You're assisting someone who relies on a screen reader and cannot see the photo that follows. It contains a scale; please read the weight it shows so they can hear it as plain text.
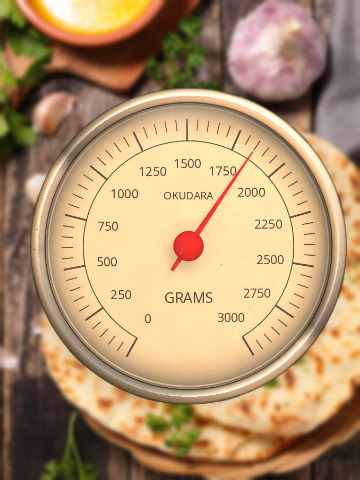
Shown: 1850 g
